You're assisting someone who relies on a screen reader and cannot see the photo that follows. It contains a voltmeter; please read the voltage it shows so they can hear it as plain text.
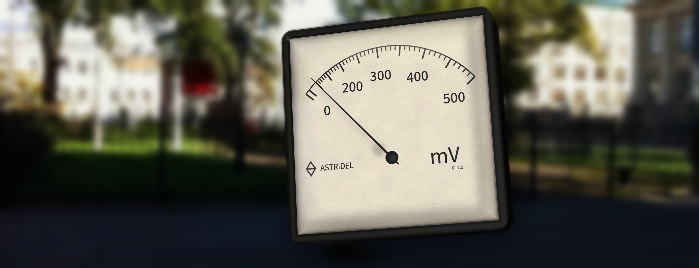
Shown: 100 mV
